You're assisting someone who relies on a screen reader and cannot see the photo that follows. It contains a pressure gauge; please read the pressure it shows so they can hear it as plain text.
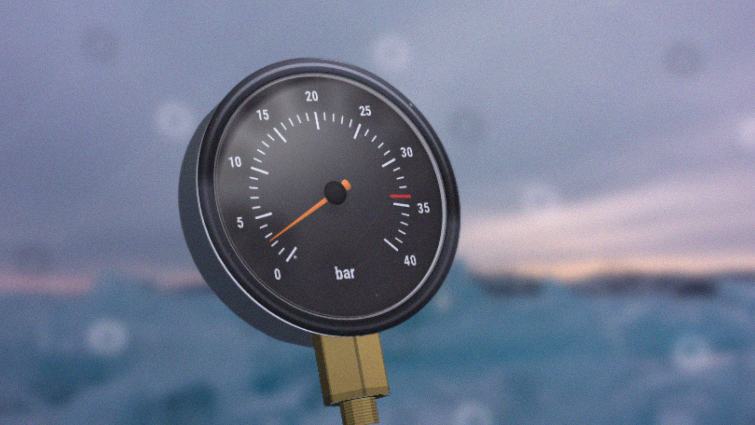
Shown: 2.5 bar
